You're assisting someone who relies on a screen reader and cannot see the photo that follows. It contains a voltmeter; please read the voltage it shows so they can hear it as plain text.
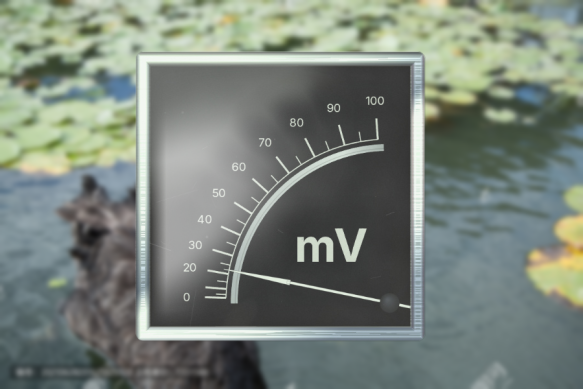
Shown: 22.5 mV
